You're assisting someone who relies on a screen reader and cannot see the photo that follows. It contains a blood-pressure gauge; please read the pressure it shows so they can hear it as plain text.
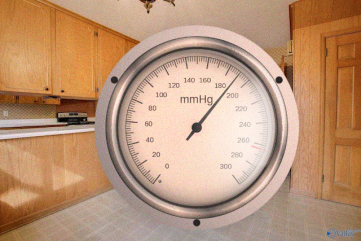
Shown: 190 mmHg
